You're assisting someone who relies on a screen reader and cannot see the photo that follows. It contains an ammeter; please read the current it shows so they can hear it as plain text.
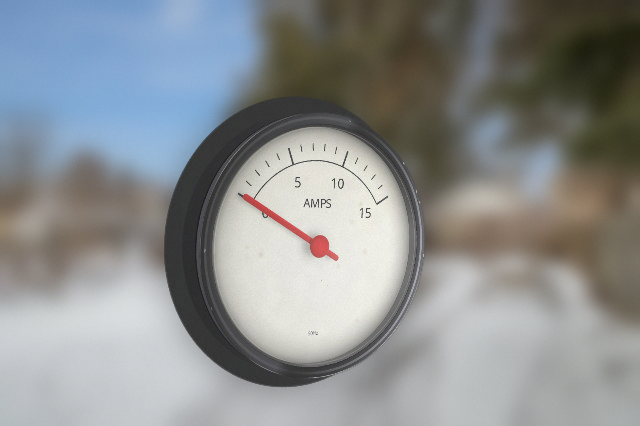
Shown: 0 A
